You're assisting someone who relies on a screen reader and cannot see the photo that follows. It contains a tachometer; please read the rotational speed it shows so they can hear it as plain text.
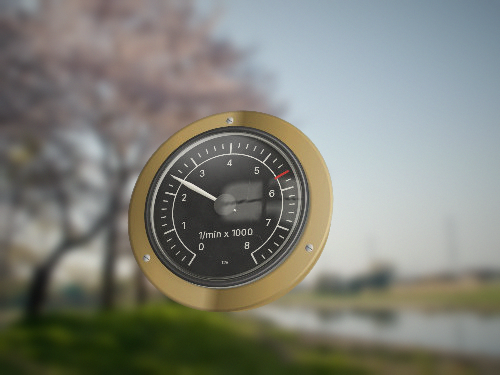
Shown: 2400 rpm
